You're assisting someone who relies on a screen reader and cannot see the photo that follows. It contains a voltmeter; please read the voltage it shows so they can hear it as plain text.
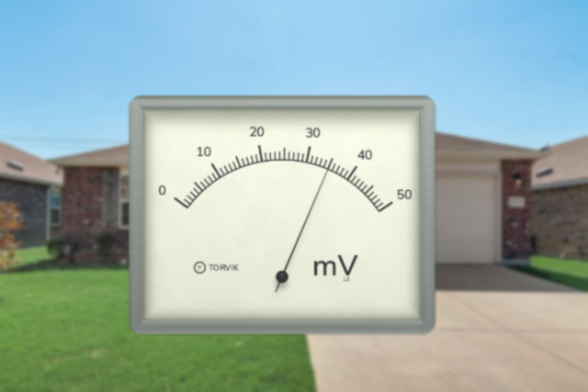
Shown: 35 mV
